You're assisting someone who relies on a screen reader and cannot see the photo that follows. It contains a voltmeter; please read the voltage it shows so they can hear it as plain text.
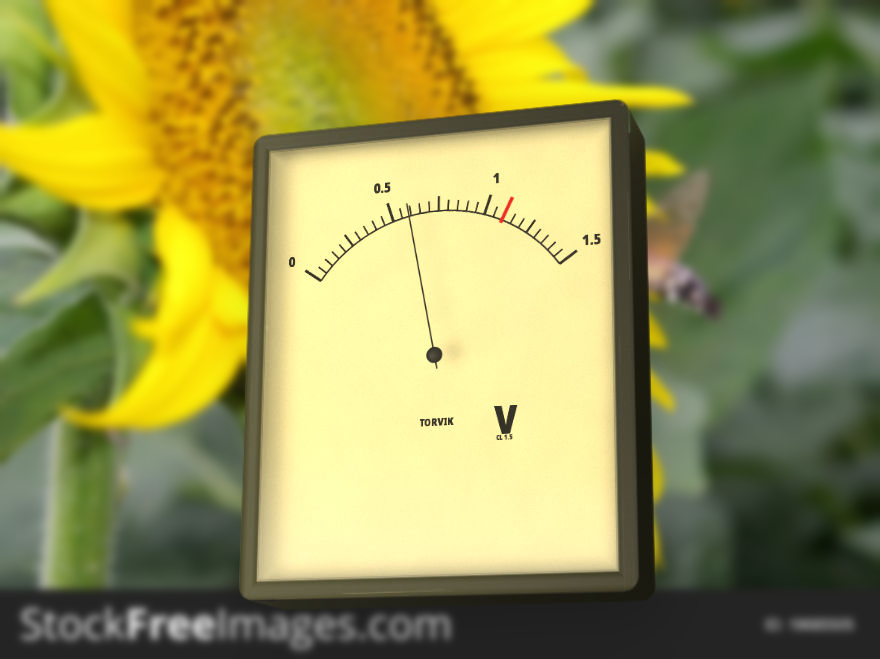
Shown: 0.6 V
